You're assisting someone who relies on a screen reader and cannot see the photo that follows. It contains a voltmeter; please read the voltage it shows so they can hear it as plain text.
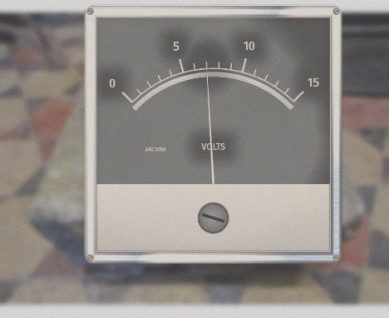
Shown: 7 V
